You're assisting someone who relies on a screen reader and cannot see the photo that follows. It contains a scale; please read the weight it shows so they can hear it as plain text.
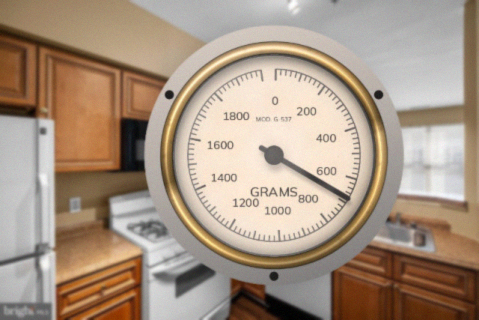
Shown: 680 g
